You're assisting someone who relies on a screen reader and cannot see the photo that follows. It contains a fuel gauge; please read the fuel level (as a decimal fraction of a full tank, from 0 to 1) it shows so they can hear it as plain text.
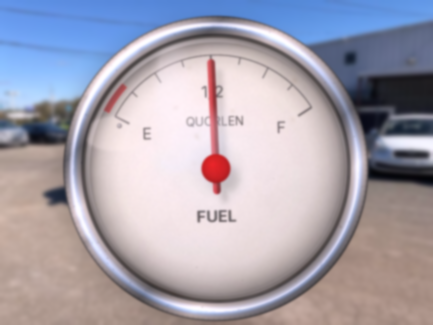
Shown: 0.5
